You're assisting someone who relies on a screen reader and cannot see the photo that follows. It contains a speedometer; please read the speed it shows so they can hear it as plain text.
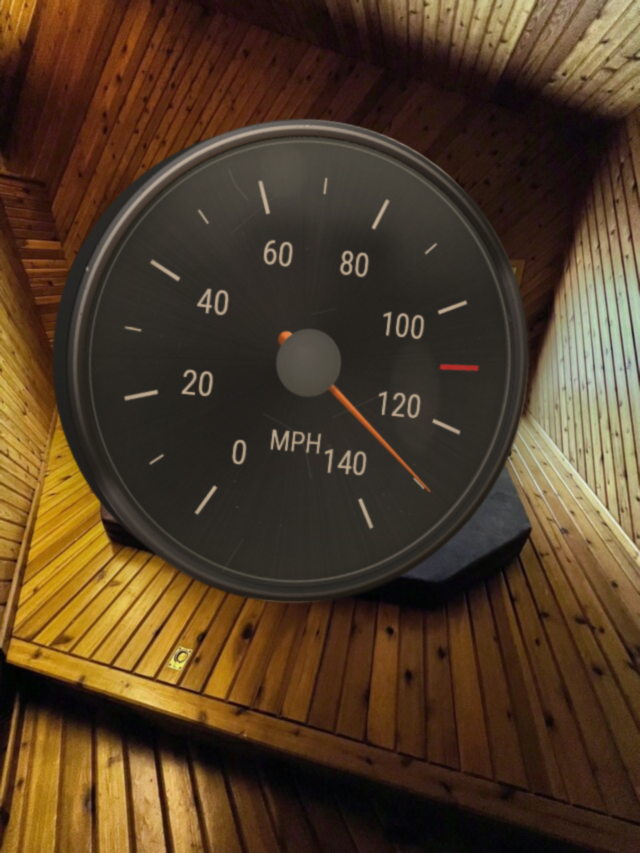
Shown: 130 mph
